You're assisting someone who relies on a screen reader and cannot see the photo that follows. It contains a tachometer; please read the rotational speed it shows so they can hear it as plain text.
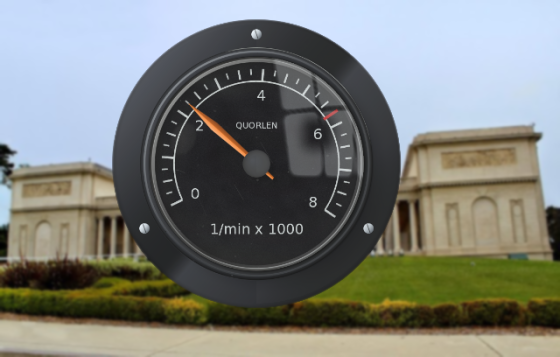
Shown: 2250 rpm
